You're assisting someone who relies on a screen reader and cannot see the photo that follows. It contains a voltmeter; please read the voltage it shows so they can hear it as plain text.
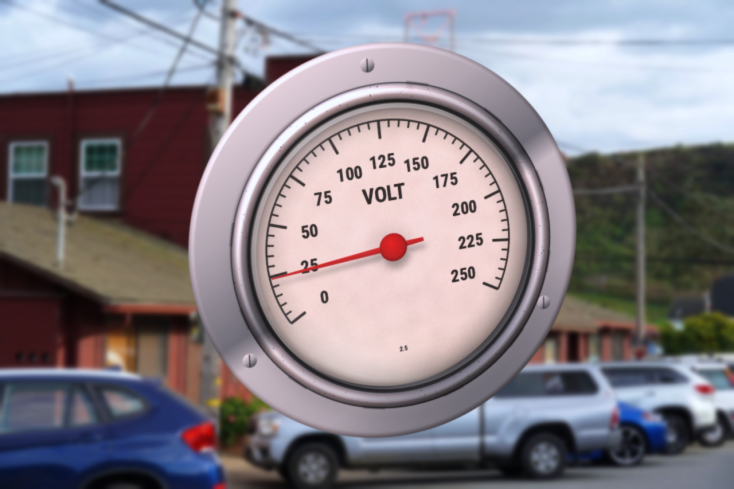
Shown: 25 V
